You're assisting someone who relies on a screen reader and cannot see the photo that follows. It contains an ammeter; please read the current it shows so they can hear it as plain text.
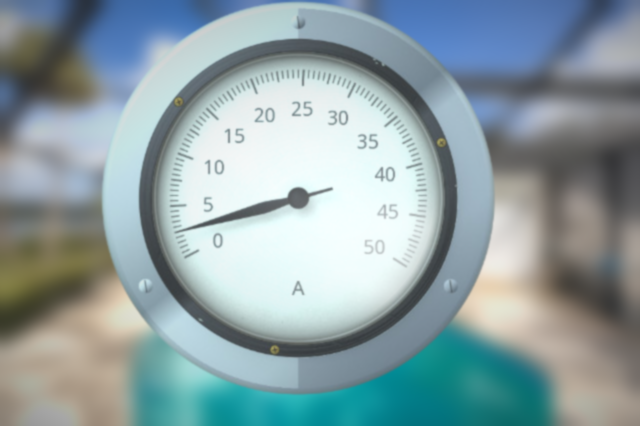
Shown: 2.5 A
